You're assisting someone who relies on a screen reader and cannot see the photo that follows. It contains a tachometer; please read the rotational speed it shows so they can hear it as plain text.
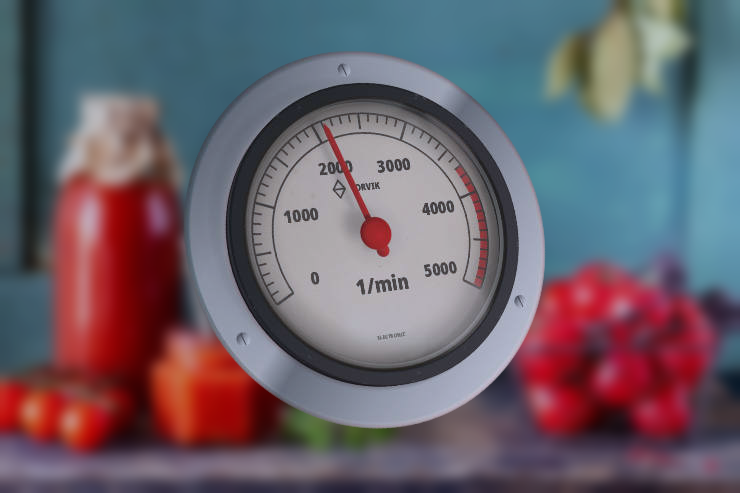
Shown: 2100 rpm
